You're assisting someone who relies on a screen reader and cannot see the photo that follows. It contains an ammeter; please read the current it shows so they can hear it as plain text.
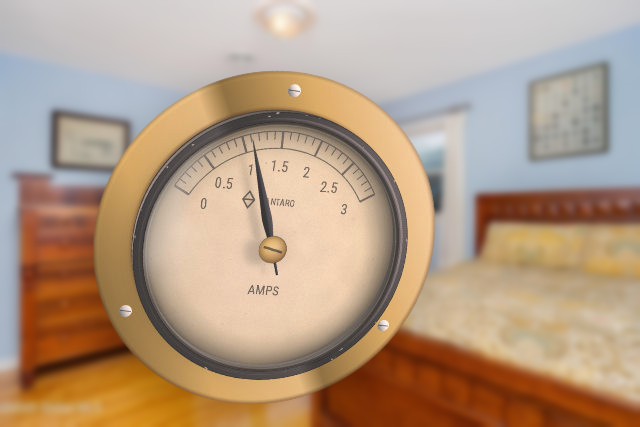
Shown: 1.1 A
